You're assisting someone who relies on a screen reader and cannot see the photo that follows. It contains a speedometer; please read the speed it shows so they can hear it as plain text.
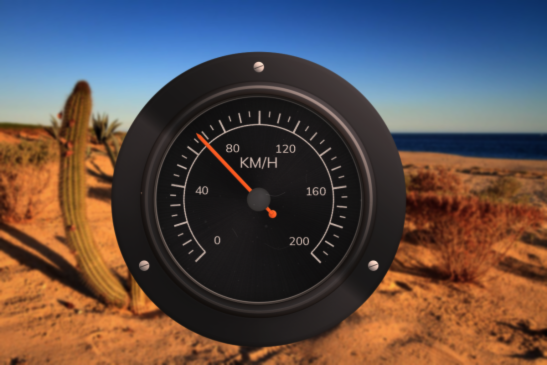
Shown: 67.5 km/h
